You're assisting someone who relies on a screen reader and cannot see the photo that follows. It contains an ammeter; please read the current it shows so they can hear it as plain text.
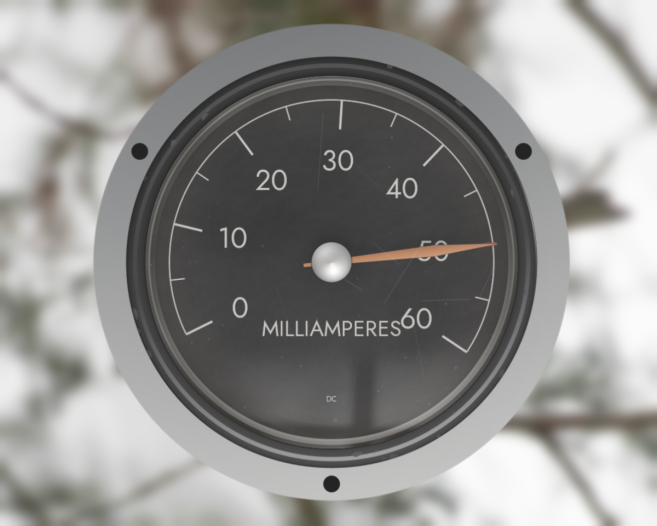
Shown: 50 mA
